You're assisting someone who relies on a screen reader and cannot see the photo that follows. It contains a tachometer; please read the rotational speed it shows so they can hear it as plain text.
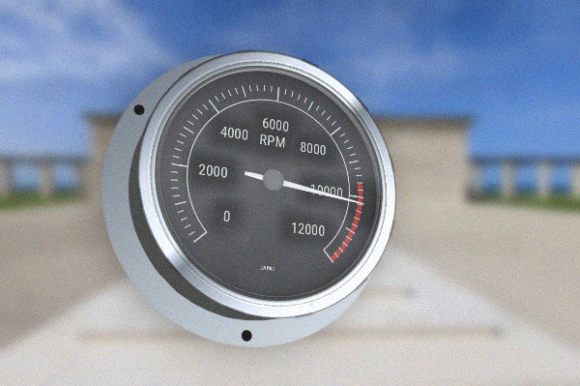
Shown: 10200 rpm
